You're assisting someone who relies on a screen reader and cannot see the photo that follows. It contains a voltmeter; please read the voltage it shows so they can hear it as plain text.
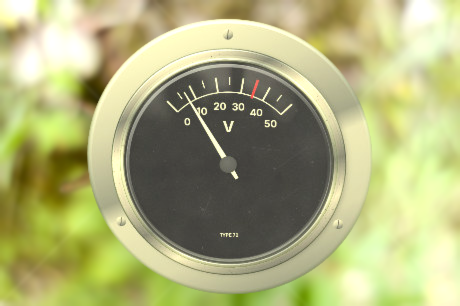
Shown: 7.5 V
